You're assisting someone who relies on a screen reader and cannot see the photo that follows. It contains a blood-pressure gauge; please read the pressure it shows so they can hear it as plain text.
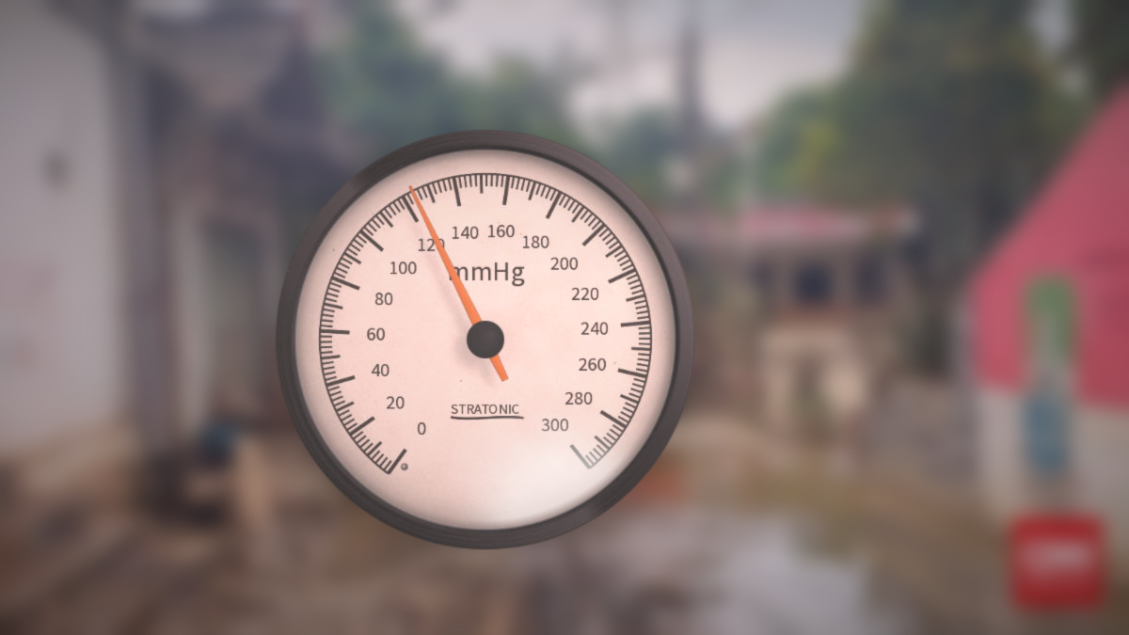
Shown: 124 mmHg
